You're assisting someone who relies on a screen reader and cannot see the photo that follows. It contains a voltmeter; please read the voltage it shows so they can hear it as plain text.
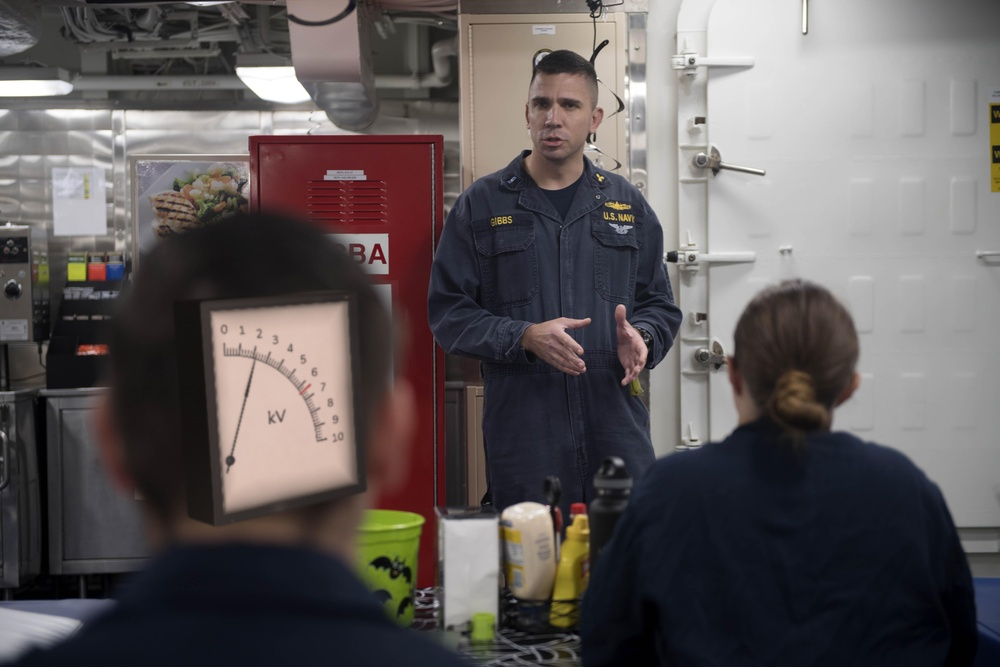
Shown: 2 kV
